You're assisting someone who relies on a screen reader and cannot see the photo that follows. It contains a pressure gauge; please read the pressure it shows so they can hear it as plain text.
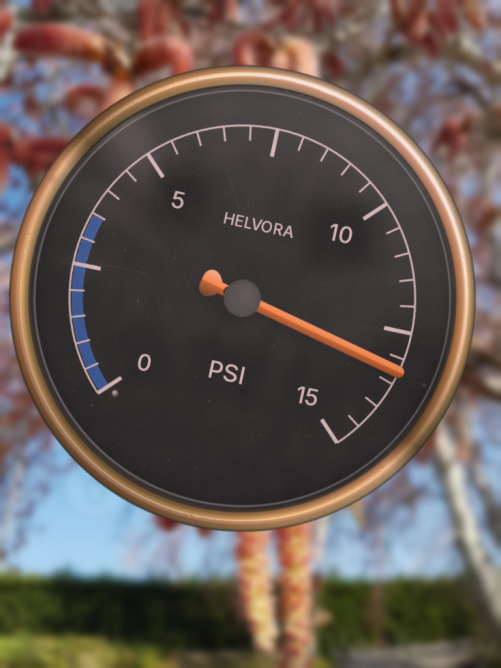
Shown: 13.25 psi
